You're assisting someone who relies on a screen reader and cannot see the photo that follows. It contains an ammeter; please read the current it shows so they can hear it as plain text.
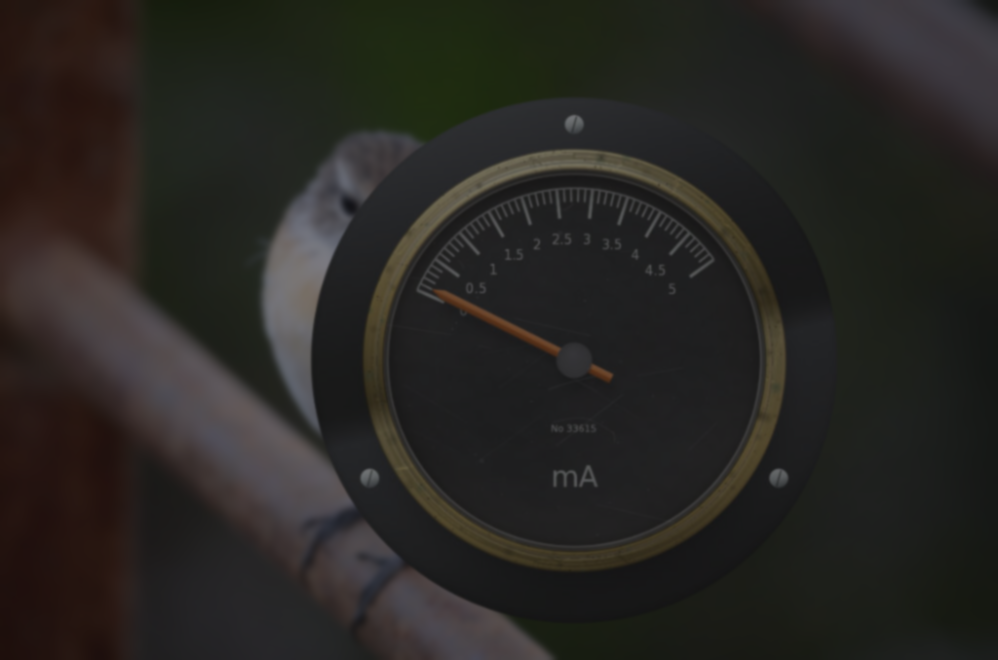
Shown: 0.1 mA
